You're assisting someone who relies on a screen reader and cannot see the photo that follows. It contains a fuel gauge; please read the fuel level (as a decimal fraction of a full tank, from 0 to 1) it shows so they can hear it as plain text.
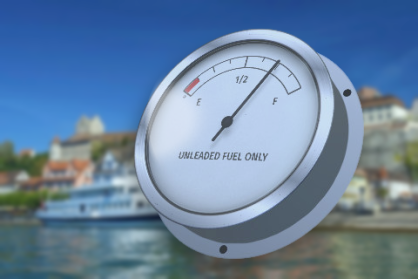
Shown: 0.75
